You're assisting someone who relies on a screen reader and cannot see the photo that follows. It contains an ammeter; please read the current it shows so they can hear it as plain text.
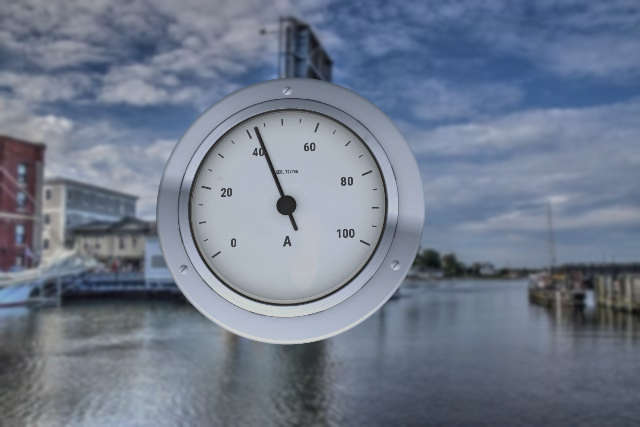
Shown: 42.5 A
